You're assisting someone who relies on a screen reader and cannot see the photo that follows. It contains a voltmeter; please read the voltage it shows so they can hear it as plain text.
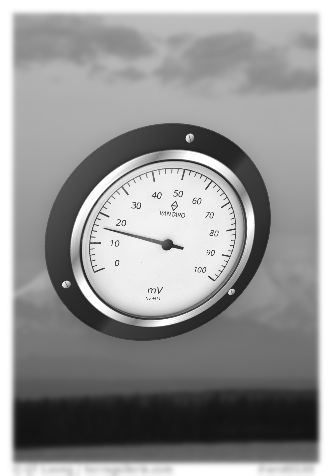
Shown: 16 mV
